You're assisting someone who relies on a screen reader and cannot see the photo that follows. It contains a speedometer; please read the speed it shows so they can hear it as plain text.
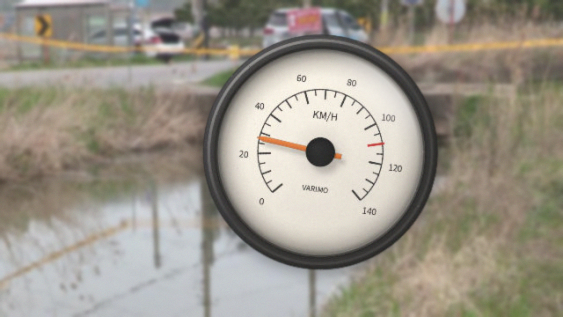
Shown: 27.5 km/h
